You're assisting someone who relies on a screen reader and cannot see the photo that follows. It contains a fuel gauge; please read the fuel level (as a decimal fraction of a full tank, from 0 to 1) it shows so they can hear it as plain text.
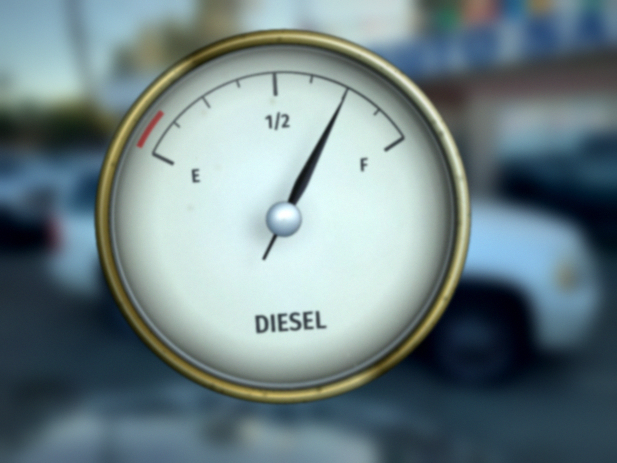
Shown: 0.75
